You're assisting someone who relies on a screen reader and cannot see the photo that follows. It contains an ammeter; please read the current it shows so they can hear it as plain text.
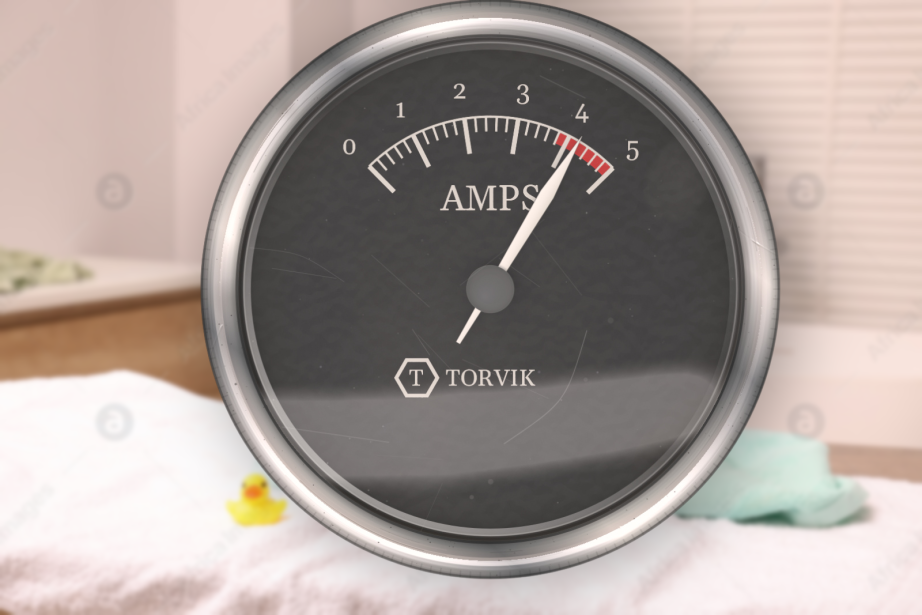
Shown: 4.2 A
